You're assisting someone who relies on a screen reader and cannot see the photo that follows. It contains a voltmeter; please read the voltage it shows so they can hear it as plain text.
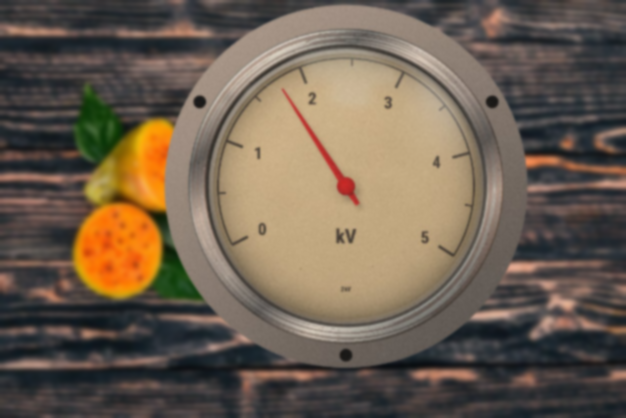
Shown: 1.75 kV
